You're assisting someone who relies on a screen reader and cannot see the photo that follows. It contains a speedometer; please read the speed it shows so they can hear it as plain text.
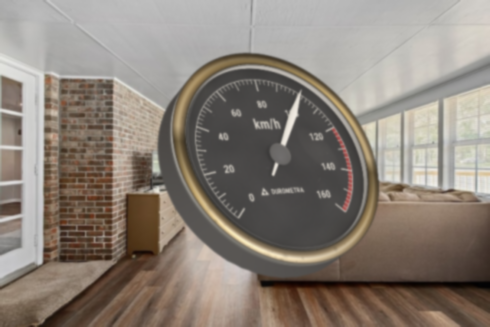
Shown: 100 km/h
